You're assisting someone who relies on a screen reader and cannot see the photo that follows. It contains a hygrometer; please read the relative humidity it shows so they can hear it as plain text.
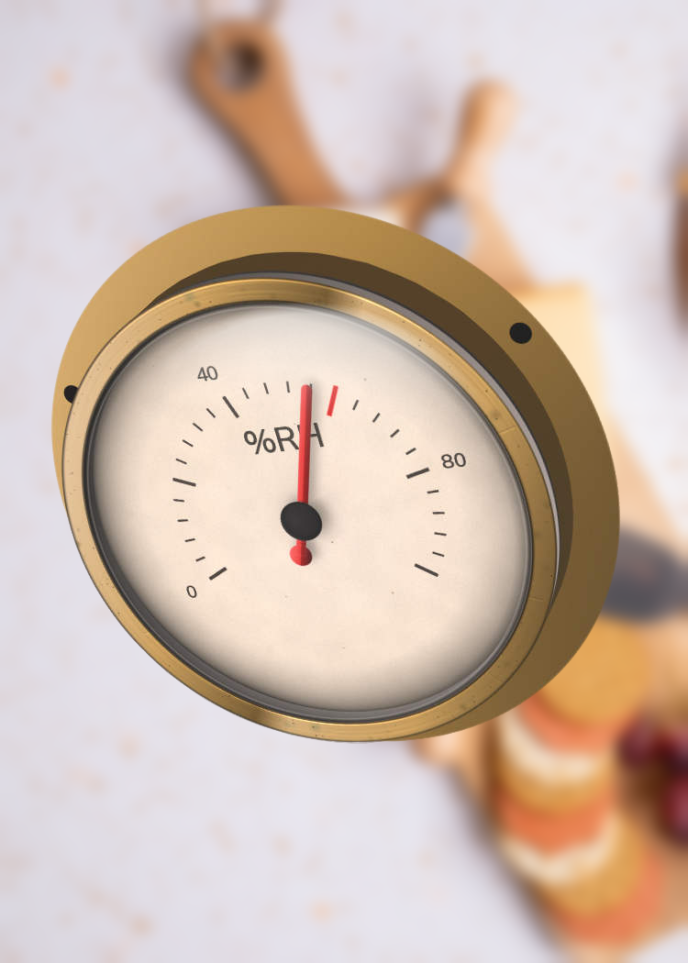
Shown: 56 %
